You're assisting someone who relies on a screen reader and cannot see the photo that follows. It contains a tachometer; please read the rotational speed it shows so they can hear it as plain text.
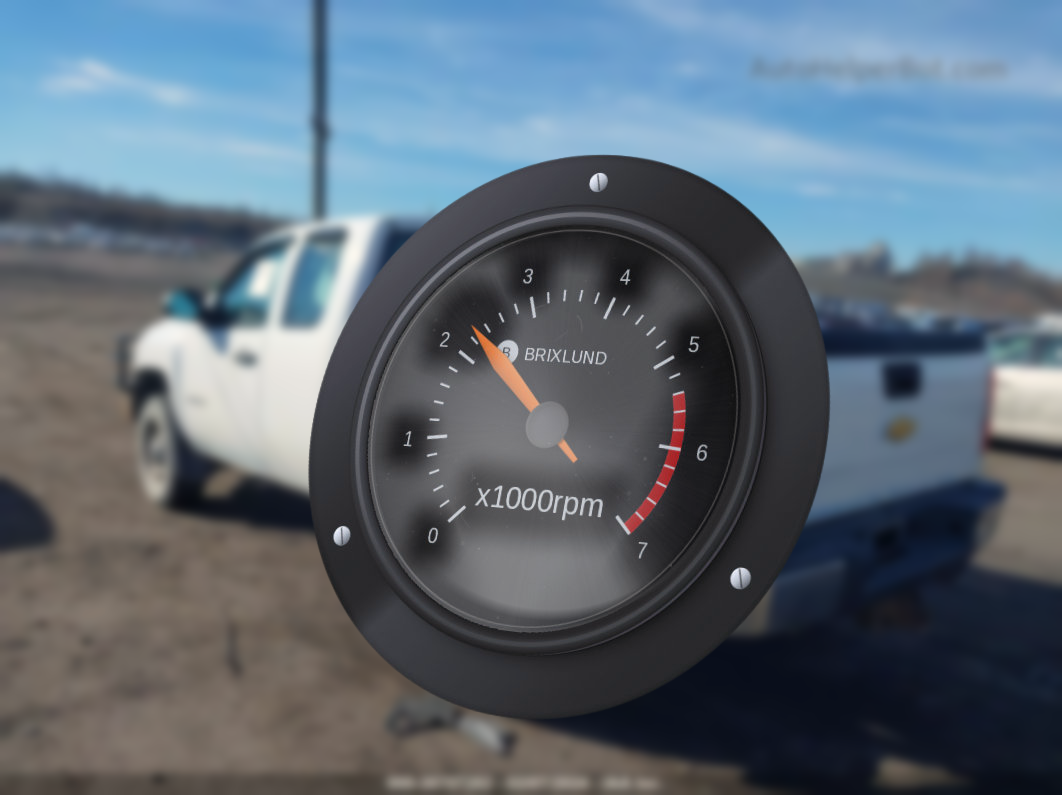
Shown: 2300 rpm
